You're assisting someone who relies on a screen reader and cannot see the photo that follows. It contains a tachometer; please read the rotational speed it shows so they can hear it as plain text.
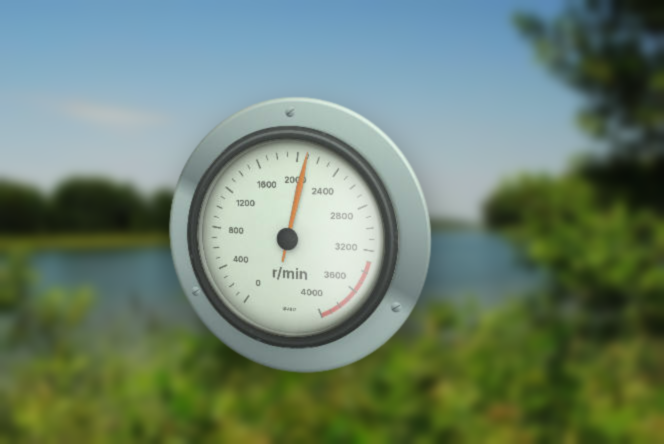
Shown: 2100 rpm
